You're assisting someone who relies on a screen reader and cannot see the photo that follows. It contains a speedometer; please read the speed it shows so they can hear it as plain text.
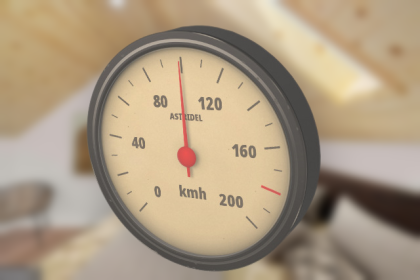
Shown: 100 km/h
